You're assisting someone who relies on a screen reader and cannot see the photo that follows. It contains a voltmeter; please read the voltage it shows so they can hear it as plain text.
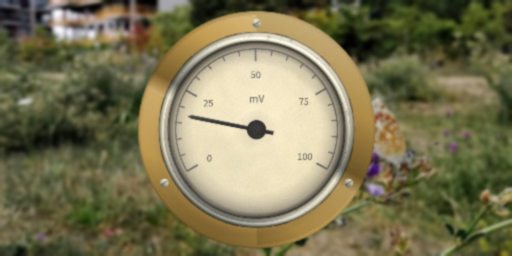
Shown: 17.5 mV
